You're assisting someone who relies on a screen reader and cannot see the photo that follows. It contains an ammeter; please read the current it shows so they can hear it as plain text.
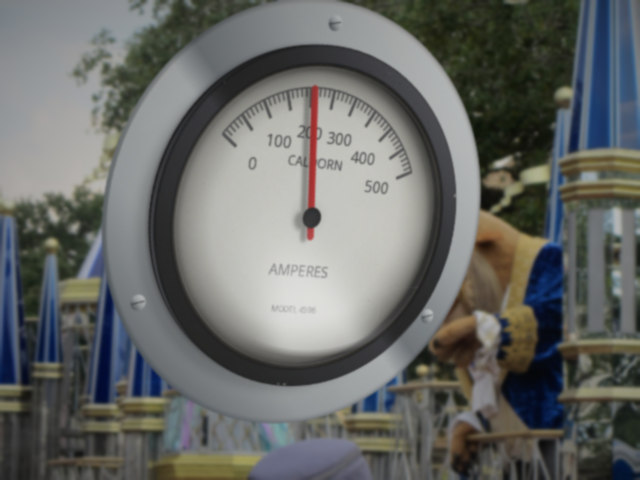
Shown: 200 A
